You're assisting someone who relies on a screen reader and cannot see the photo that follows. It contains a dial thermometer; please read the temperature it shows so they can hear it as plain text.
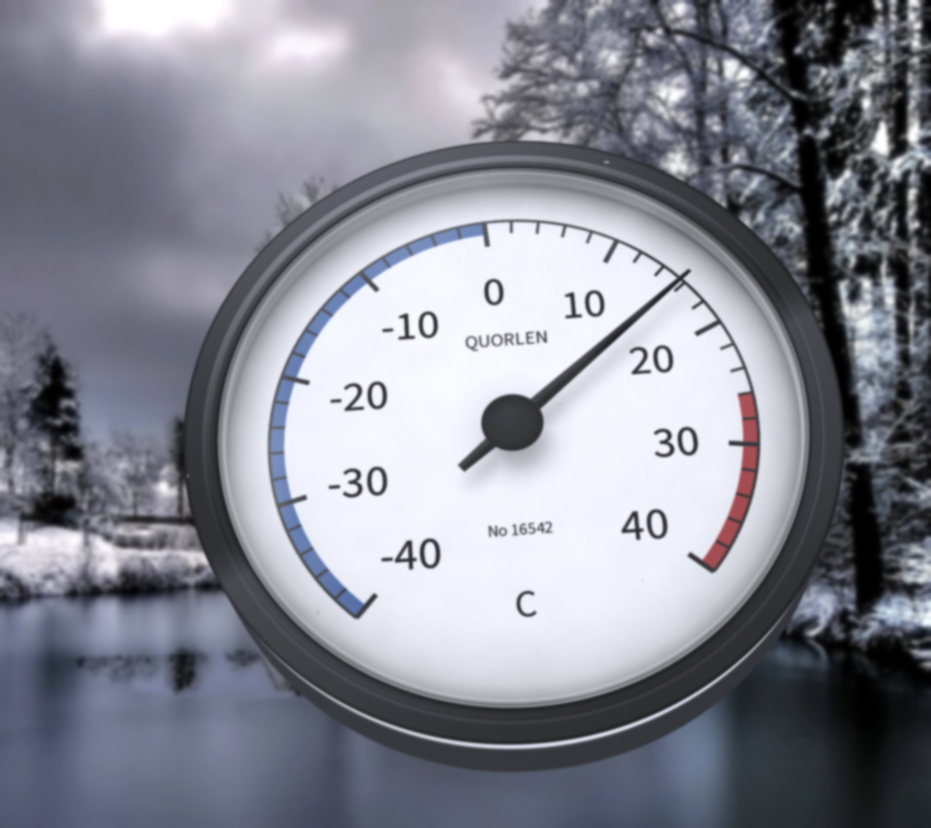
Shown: 16 °C
